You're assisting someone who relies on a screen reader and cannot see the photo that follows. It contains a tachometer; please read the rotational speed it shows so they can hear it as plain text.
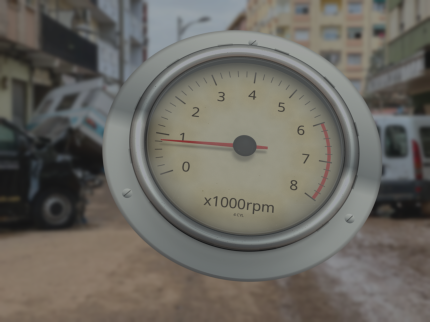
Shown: 800 rpm
